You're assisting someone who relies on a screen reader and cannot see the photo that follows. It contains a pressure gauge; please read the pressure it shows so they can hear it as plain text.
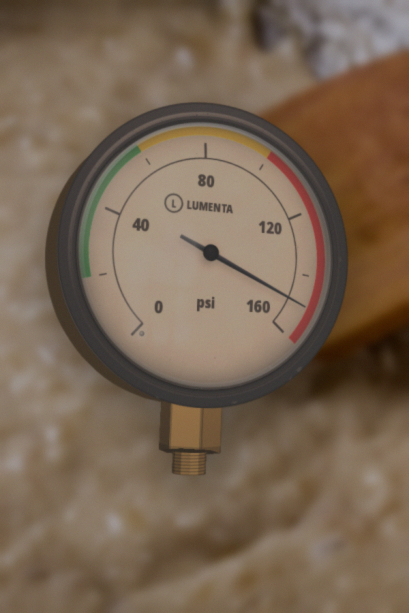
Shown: 150 psi
